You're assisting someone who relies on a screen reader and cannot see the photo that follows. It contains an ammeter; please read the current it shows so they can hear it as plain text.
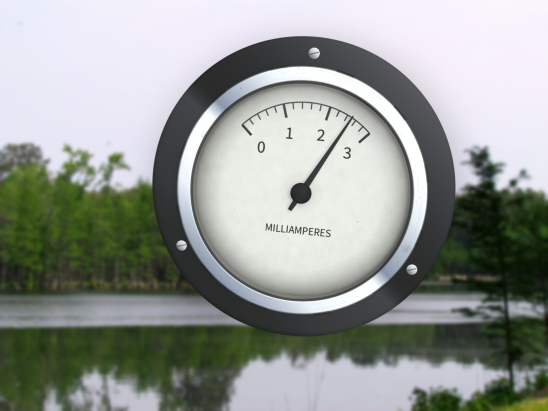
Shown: 2.5 mA
